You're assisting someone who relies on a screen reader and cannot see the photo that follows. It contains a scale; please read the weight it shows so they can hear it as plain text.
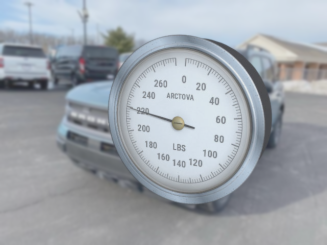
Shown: 220 lb
